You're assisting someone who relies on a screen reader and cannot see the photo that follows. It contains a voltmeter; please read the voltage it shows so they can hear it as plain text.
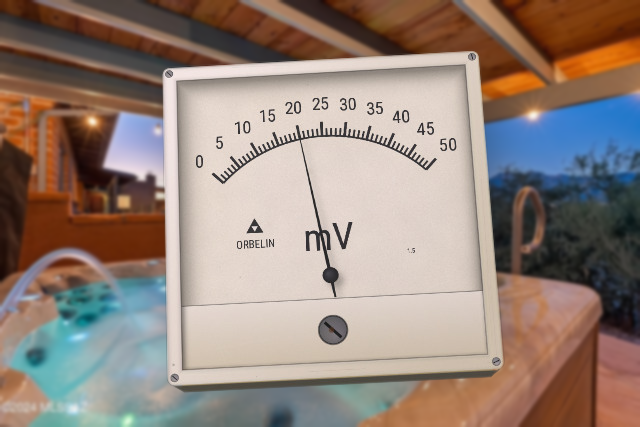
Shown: 20 mV
